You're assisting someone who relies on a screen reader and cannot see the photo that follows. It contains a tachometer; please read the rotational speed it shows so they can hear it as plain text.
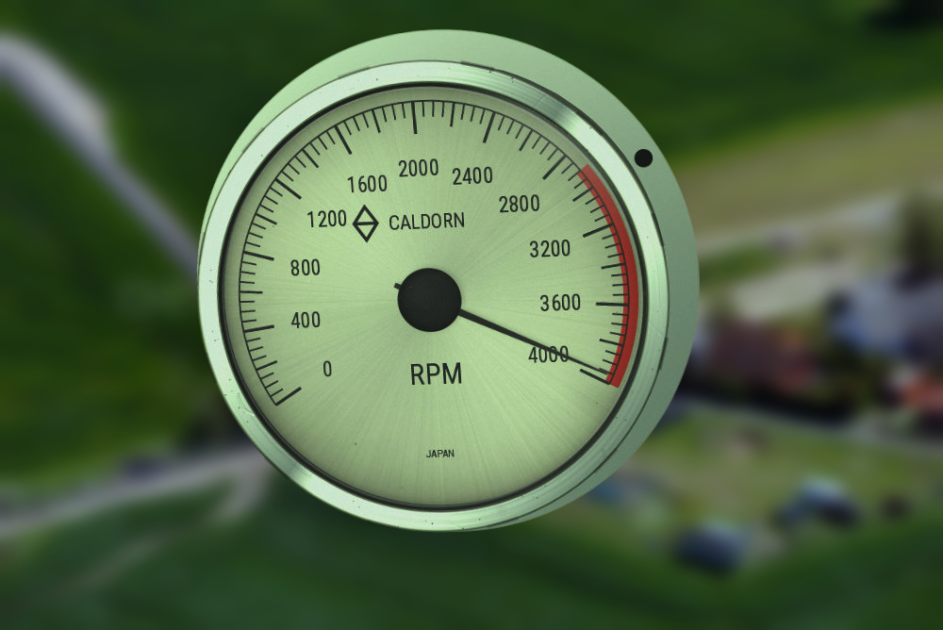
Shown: 3950 rpm
